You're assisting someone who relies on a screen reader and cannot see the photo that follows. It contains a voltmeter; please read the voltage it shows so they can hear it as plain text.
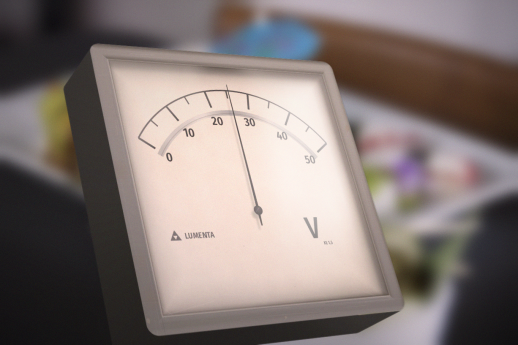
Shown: 25 V
